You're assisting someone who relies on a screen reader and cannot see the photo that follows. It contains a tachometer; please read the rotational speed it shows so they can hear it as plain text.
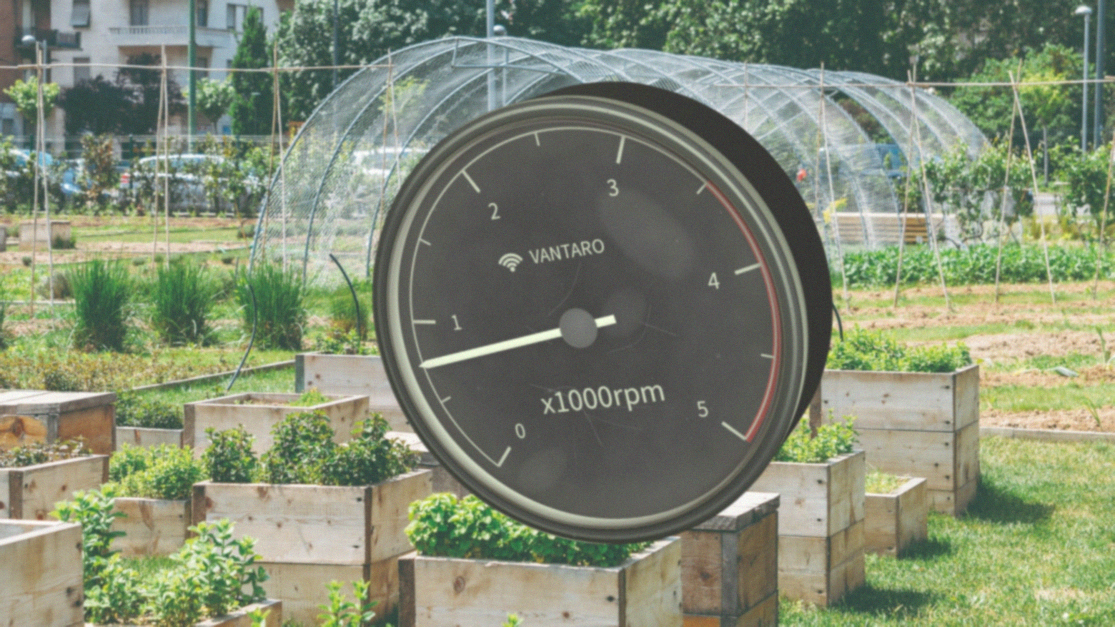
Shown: 750 rpm
